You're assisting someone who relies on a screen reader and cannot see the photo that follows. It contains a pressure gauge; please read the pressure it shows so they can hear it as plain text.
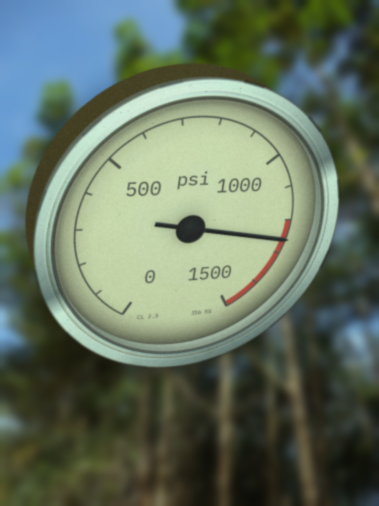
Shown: 1250 psi
